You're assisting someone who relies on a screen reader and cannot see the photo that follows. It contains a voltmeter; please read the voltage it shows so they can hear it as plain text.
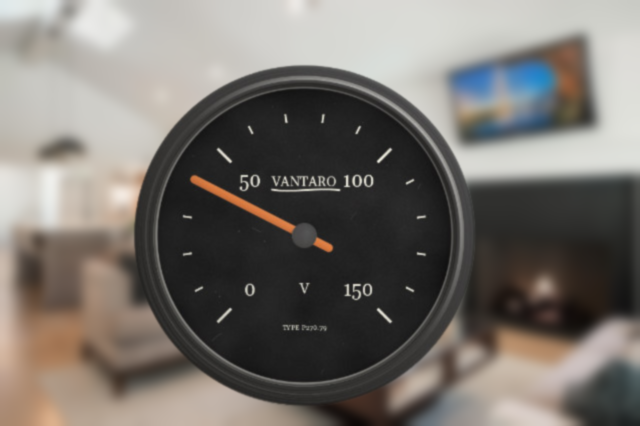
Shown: 40 V
